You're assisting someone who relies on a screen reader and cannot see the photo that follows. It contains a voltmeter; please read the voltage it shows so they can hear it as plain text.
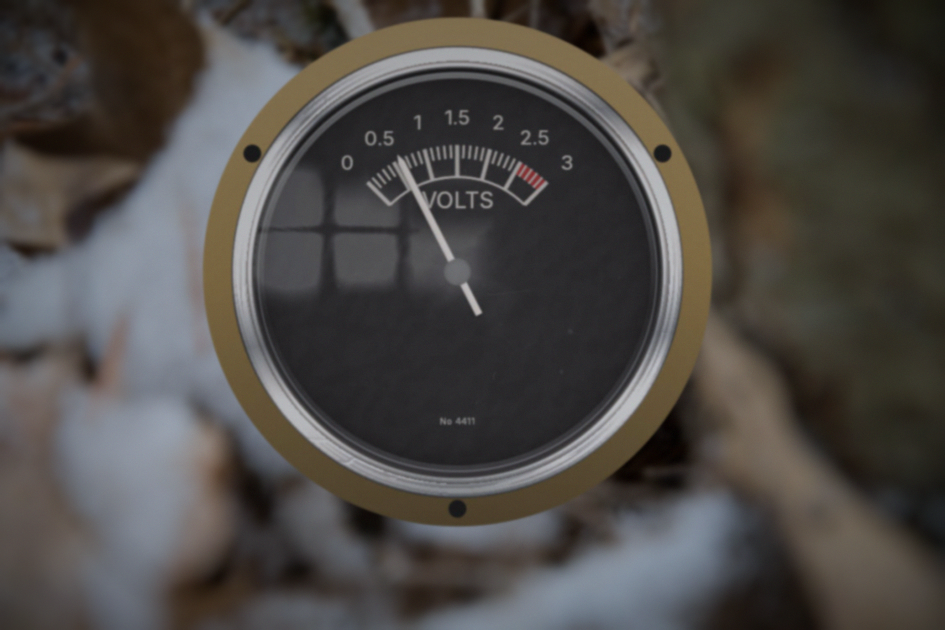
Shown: 0.6 V
